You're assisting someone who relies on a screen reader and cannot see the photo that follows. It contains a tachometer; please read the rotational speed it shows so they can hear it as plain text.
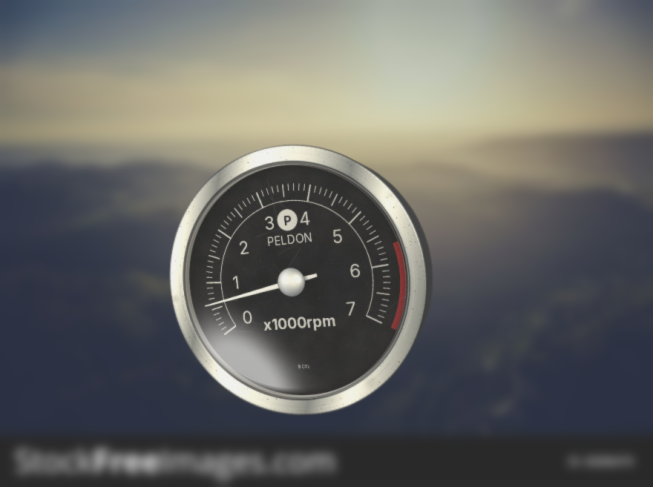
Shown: 600 rpm
